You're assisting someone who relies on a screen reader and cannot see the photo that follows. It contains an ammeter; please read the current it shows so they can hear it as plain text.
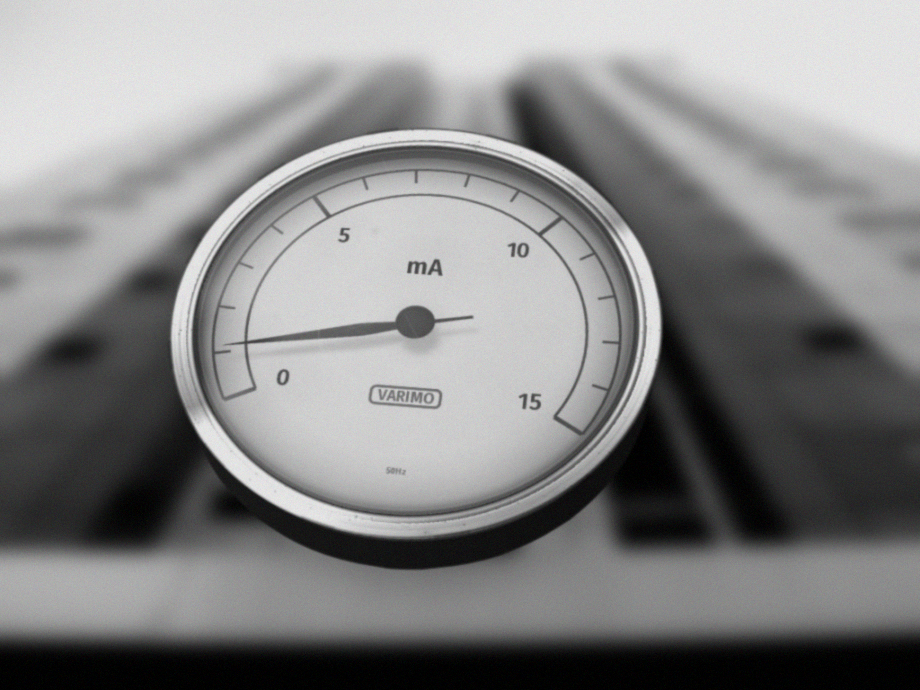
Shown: 1 mA
